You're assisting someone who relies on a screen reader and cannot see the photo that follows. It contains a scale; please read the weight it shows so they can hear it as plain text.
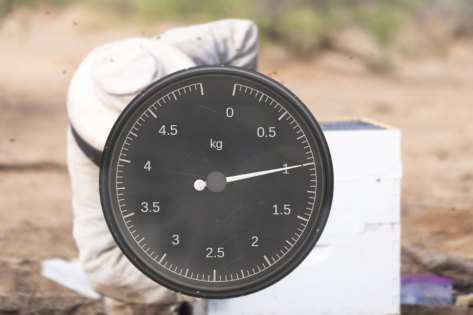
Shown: 1 kg
